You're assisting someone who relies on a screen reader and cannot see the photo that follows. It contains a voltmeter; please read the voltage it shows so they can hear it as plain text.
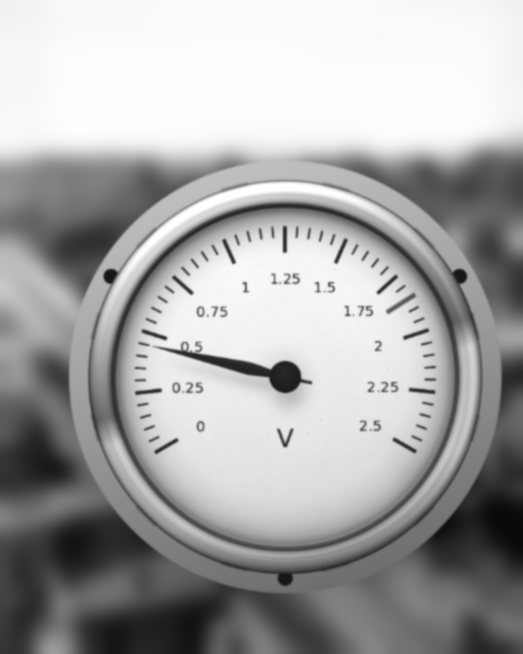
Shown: 0.45 V
